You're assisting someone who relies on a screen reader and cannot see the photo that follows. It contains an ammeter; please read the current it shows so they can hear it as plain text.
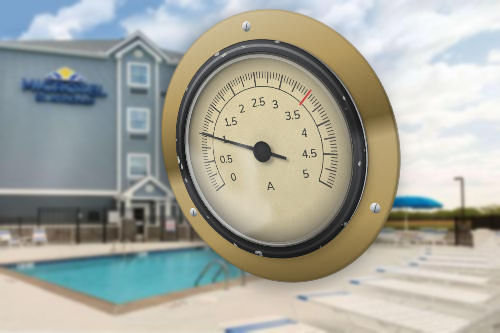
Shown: 1 A
